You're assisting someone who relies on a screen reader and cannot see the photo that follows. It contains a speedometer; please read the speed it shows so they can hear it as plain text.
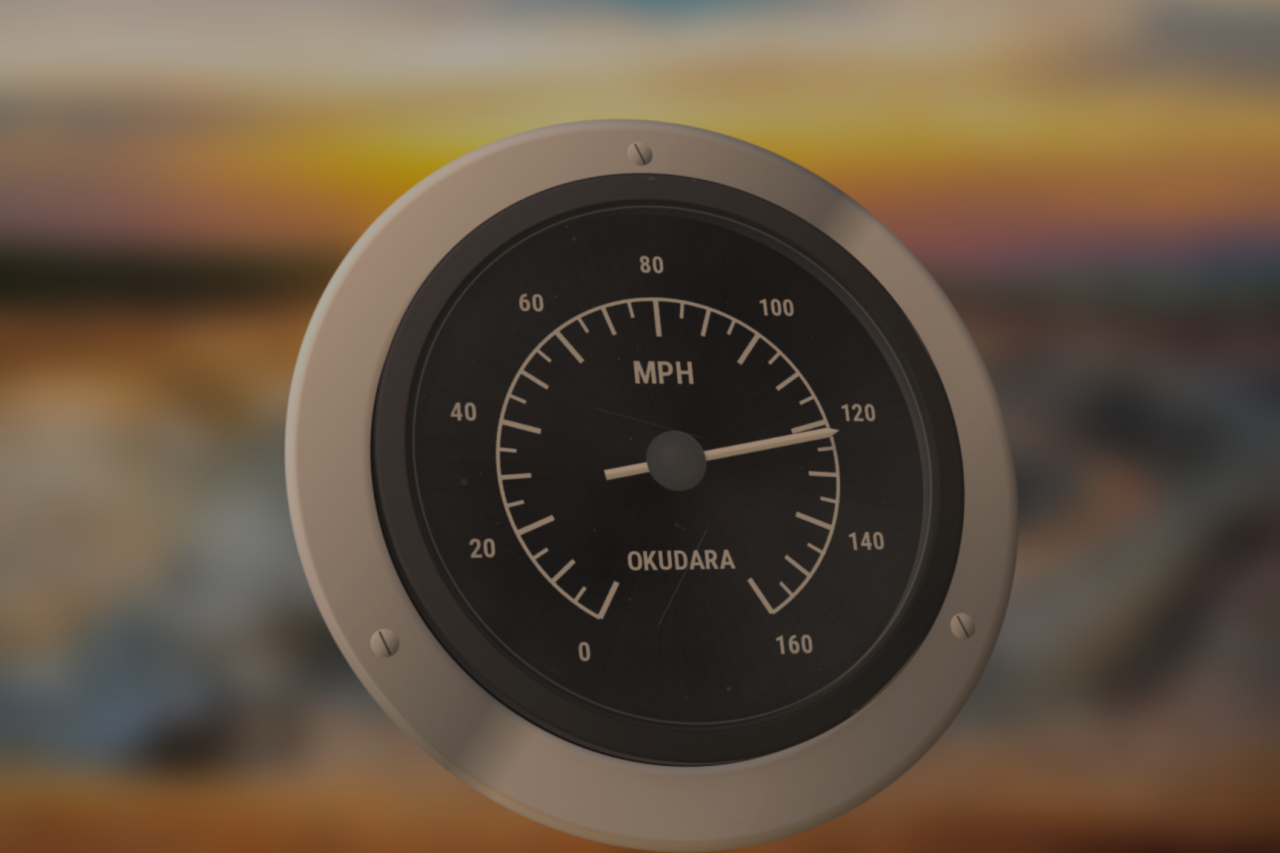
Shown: 122.5 mph
